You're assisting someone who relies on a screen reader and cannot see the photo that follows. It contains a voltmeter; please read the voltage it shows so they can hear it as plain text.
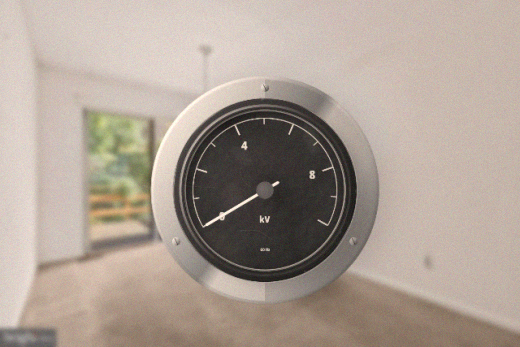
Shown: 0 kV
